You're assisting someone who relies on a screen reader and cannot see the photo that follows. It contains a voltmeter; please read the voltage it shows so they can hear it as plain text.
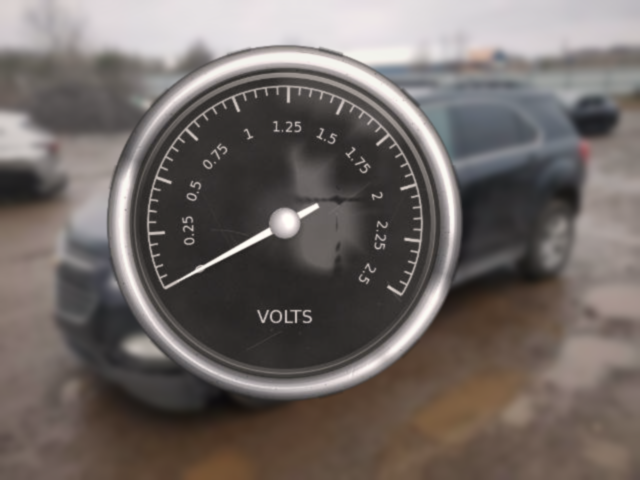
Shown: 0 V
